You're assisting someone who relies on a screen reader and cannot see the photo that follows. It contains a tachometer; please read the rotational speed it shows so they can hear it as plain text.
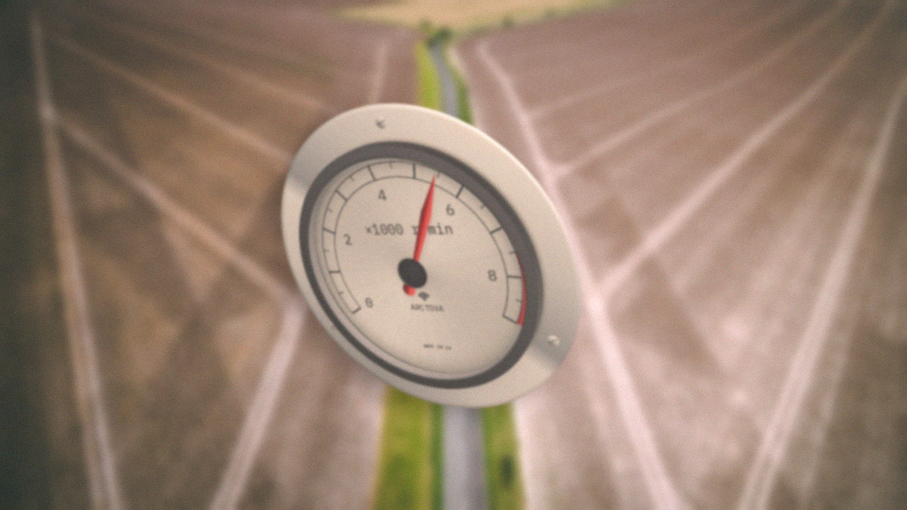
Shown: 5500 rpm
